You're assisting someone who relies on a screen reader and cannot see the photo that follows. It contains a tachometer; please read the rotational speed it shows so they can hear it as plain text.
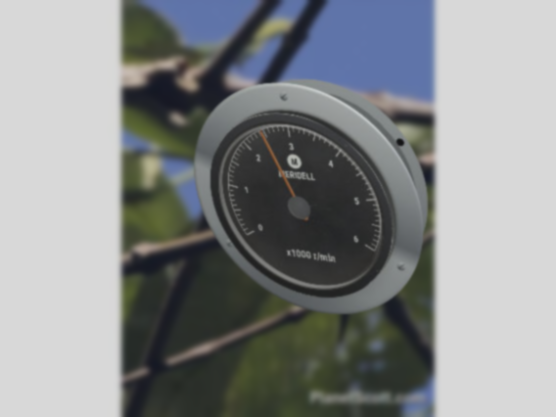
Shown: 2500 rpm
